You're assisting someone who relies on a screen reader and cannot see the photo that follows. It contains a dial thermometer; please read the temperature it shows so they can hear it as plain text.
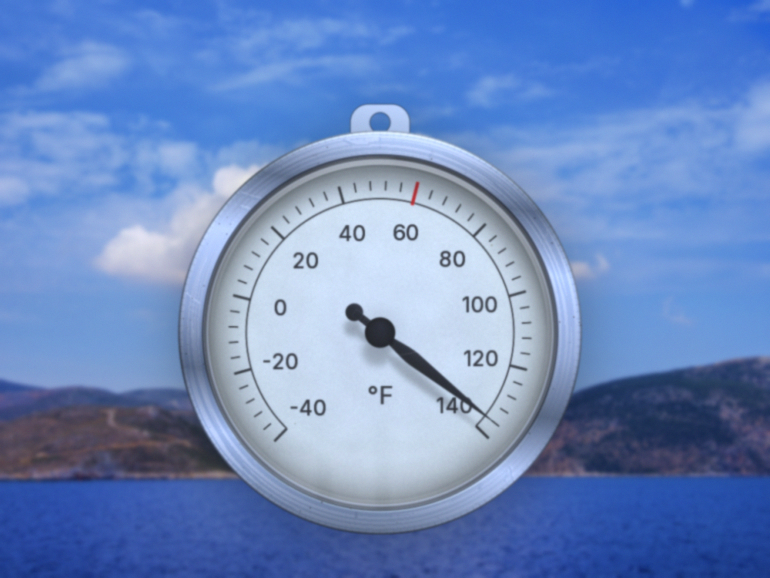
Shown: 136 °F
